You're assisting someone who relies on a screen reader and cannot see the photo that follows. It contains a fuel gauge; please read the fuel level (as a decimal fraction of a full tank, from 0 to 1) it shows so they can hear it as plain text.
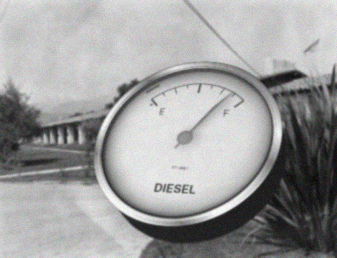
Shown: 0.875
